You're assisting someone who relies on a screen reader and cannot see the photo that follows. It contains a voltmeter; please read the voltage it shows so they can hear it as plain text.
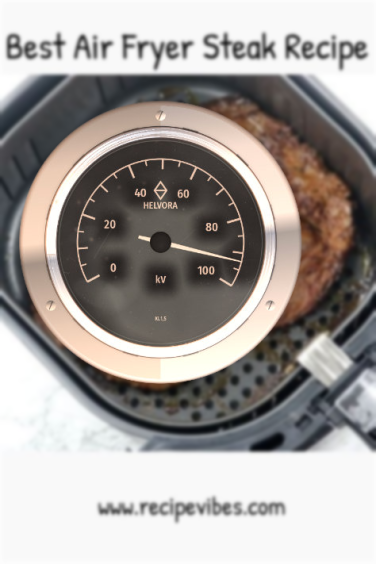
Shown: 92.5 kV
